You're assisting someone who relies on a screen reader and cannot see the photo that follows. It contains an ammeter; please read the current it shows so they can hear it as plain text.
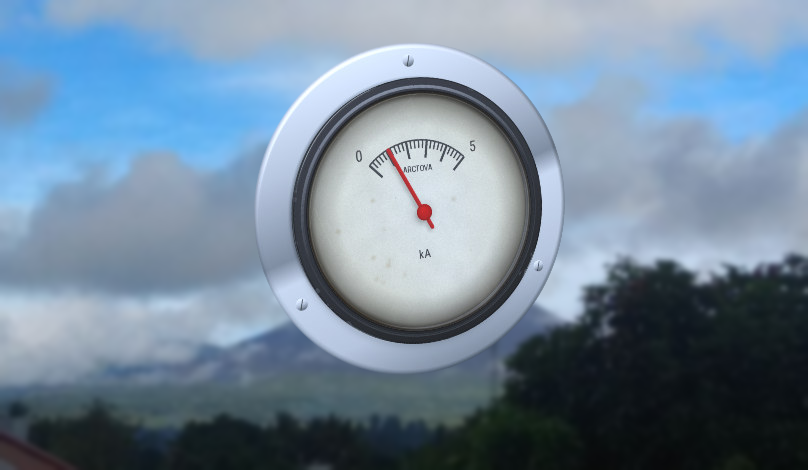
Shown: 1 kA
